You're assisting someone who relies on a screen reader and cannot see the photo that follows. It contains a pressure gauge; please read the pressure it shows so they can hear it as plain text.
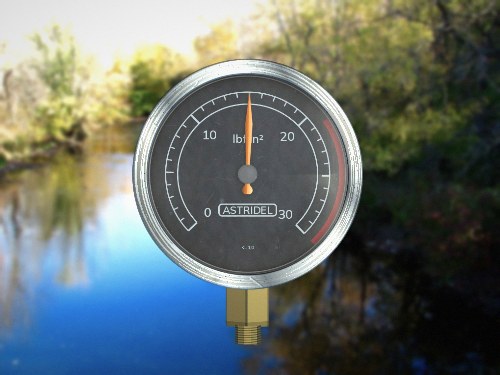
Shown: 15 psi
